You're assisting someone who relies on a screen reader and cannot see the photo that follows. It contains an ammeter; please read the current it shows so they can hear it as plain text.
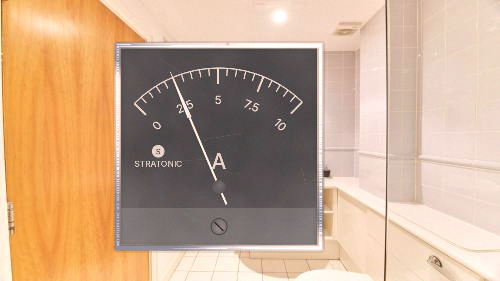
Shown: 2.5 A
